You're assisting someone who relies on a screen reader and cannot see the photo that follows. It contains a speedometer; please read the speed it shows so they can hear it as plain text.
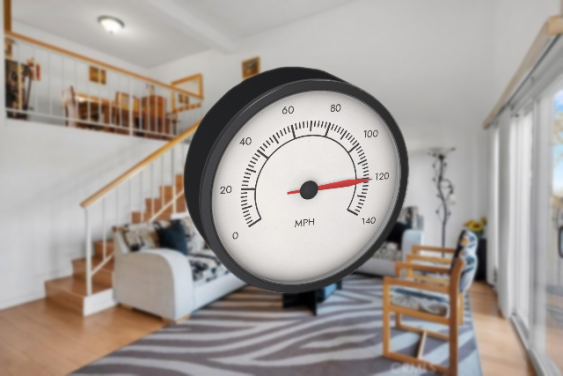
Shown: 120 mph
